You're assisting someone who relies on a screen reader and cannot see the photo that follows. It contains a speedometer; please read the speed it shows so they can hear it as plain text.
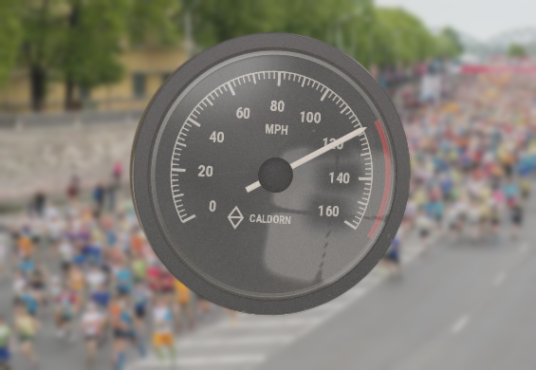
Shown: 120 mph
